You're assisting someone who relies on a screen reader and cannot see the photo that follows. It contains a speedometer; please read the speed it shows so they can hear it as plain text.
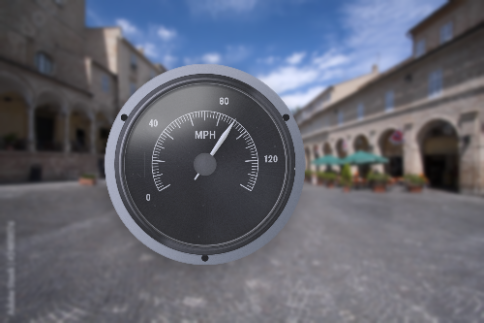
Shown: 90 mph
